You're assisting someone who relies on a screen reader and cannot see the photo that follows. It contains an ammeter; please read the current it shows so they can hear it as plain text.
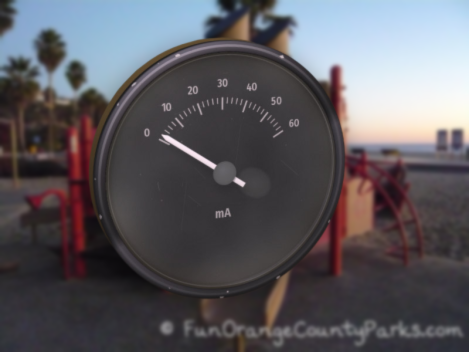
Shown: 2 mA
